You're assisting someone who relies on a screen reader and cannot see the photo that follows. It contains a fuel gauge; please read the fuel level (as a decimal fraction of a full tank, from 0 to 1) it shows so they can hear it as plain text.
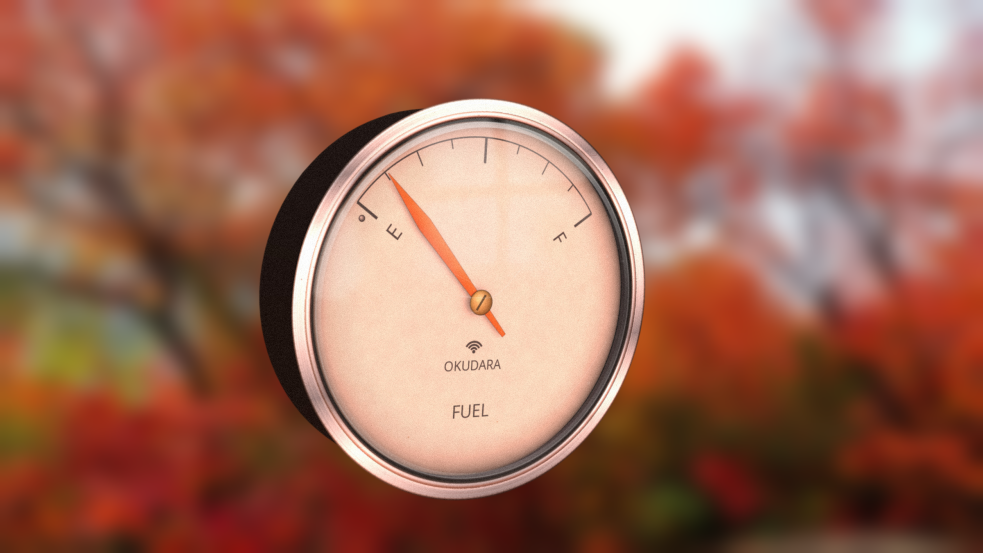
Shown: 0.125
